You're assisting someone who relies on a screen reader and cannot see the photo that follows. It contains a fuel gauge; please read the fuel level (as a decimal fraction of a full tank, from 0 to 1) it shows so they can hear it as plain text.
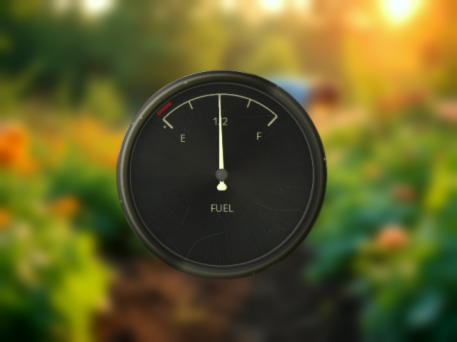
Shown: 0.5
